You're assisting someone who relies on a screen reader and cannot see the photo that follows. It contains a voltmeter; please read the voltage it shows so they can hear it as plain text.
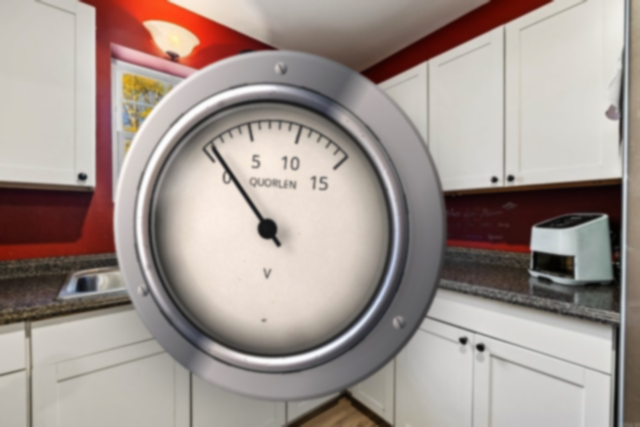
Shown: 1 V
